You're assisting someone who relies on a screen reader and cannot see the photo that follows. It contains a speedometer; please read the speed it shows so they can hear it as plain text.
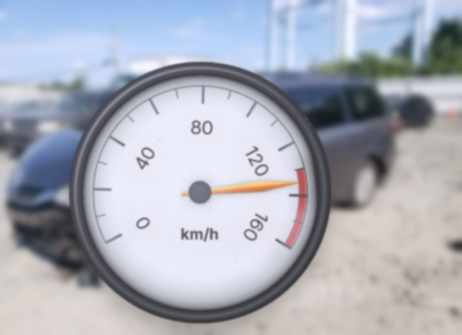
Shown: 135 km/h
